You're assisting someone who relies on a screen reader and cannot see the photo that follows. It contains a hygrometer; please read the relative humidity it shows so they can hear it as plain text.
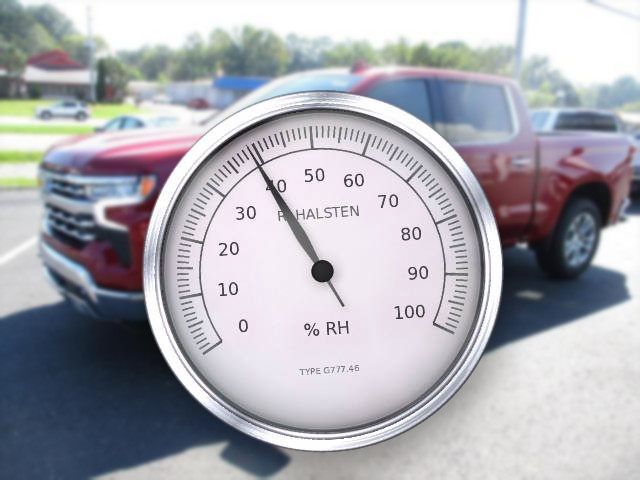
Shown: 39 %
